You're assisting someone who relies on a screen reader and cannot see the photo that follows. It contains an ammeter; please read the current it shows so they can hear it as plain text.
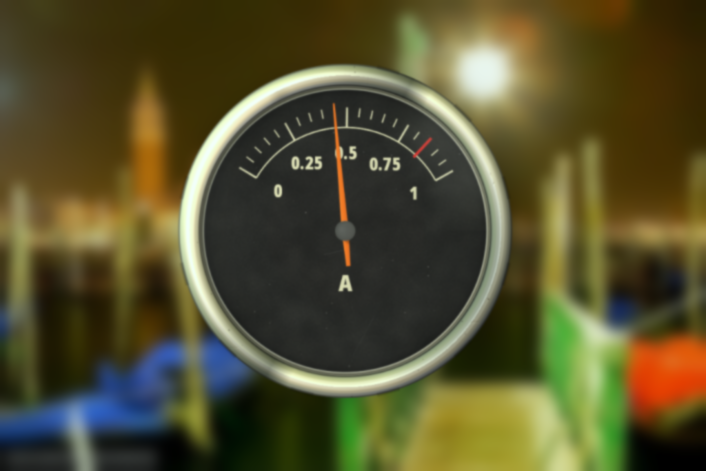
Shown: 0.45 A
